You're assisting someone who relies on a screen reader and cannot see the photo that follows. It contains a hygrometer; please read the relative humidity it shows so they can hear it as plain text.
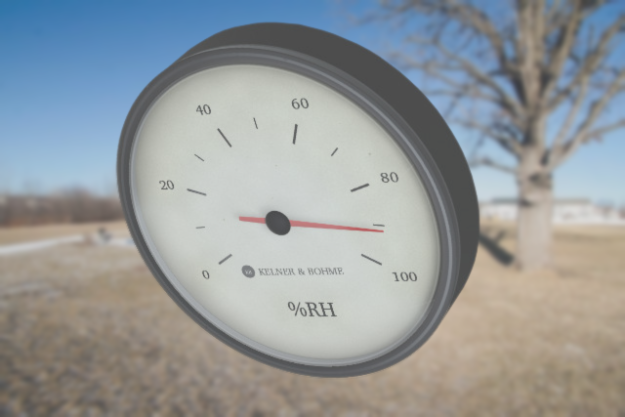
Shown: 90 %
